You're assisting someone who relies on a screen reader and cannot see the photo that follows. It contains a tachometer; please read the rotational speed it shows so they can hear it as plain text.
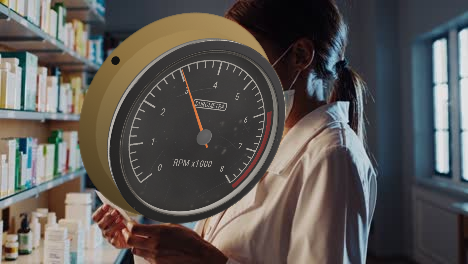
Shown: 3000 rpm
